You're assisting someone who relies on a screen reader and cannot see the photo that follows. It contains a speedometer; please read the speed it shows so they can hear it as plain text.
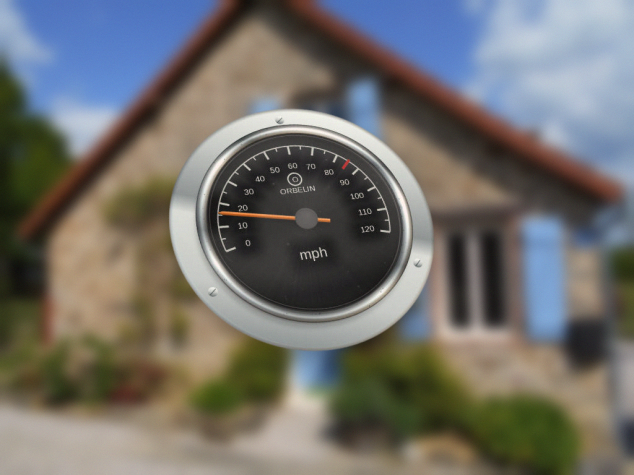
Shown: 15 mph
